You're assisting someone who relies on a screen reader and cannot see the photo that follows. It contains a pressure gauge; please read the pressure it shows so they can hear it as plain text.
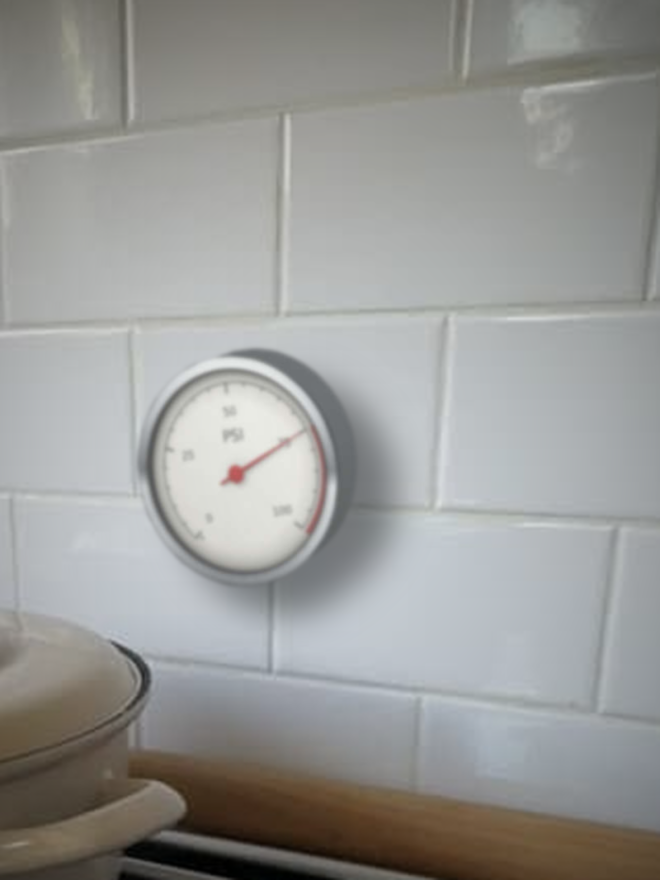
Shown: 75 psi
